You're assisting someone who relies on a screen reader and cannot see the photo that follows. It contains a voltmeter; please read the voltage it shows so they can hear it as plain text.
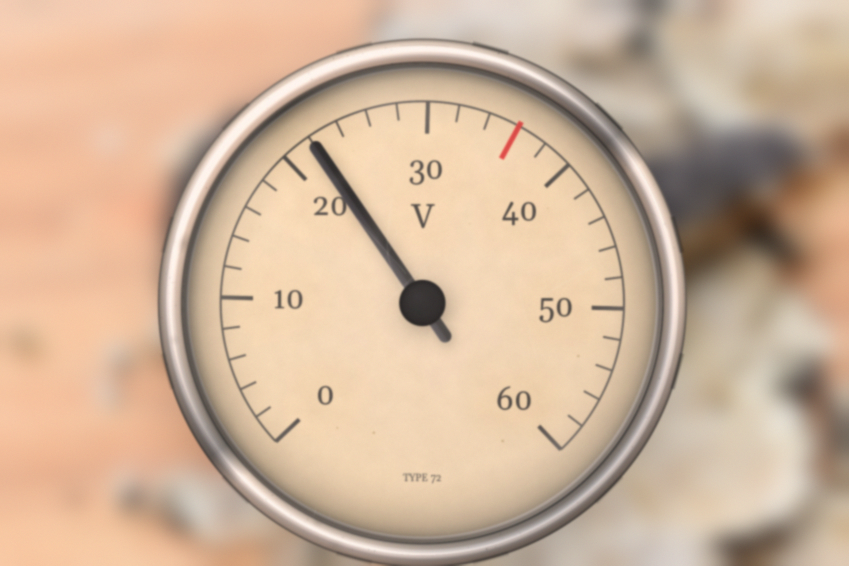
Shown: 22 V
